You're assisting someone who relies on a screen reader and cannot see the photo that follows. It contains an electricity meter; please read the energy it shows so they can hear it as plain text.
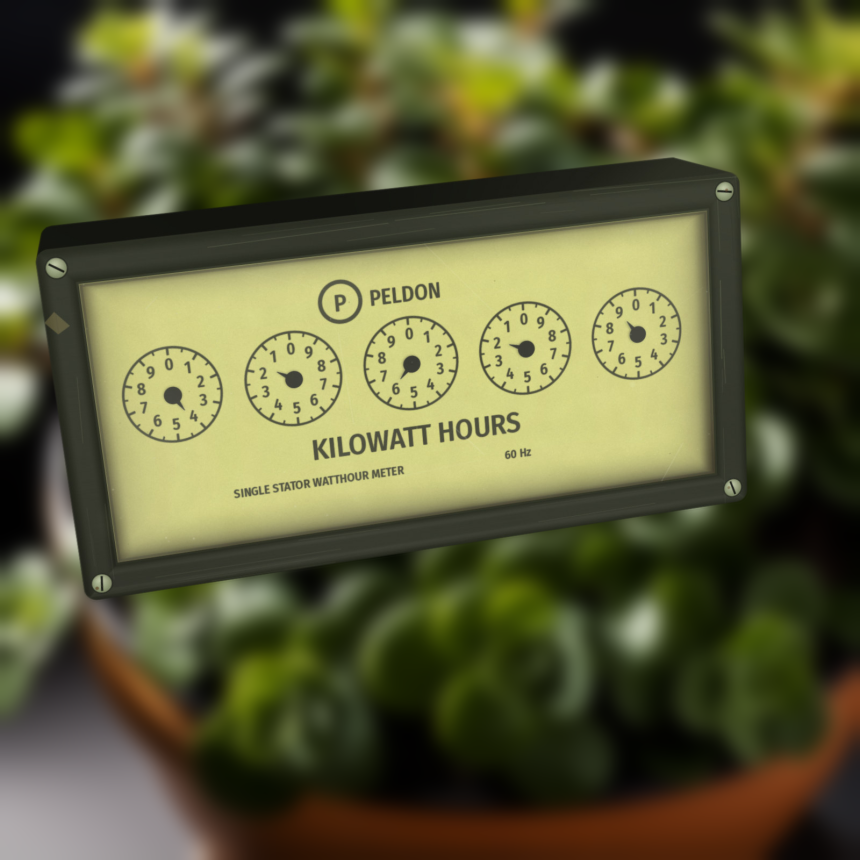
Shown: 41619 kWh
